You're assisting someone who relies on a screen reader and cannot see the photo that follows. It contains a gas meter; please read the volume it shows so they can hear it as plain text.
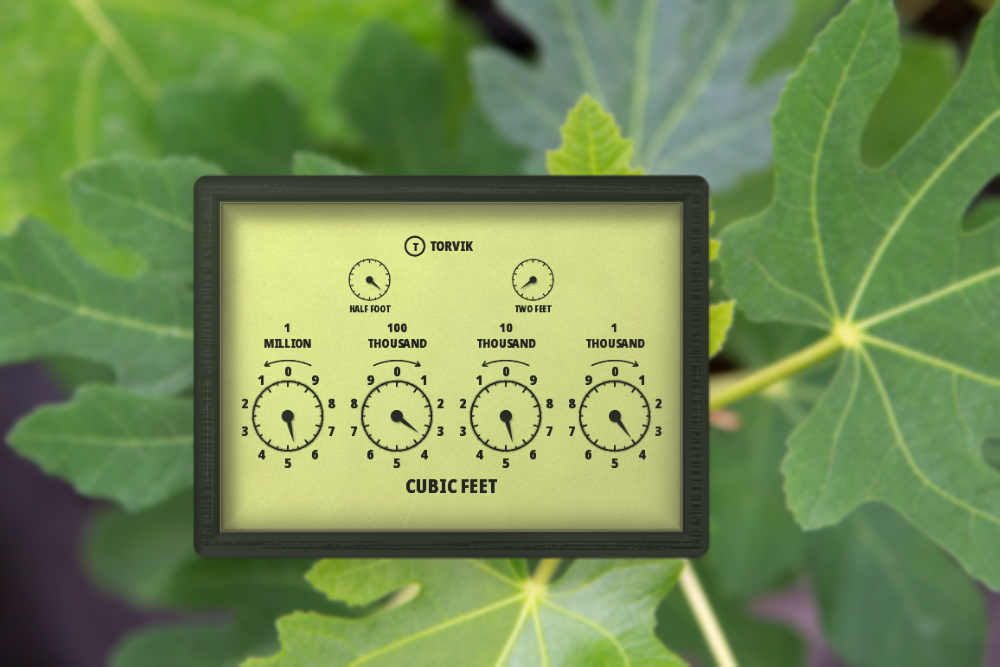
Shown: 535400 ft³
